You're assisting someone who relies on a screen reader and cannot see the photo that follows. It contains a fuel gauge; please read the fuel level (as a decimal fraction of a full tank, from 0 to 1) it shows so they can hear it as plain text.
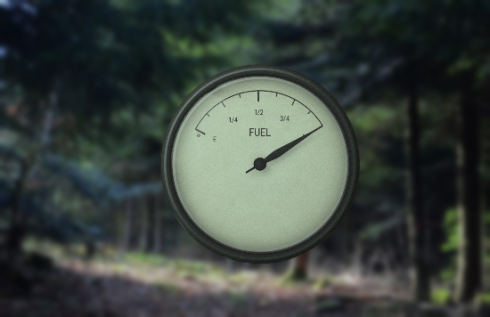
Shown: 1
